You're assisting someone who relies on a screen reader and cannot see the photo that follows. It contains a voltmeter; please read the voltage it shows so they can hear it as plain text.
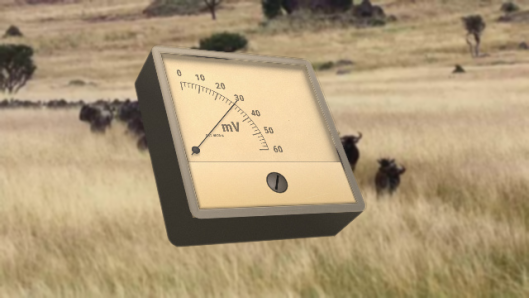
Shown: 30 mV
